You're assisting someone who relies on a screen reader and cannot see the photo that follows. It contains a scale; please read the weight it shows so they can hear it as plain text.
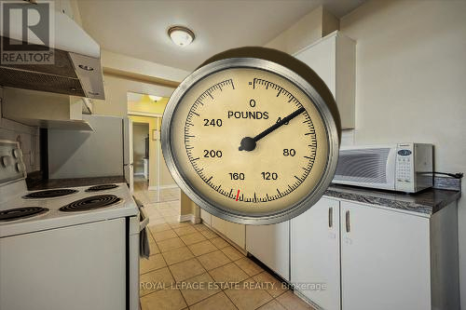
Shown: 40 lb
